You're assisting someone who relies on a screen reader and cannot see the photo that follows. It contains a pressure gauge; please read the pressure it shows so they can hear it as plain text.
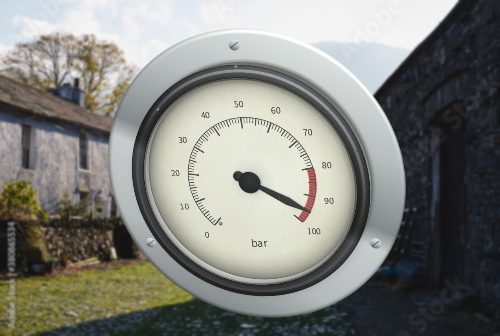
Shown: 95 bar
